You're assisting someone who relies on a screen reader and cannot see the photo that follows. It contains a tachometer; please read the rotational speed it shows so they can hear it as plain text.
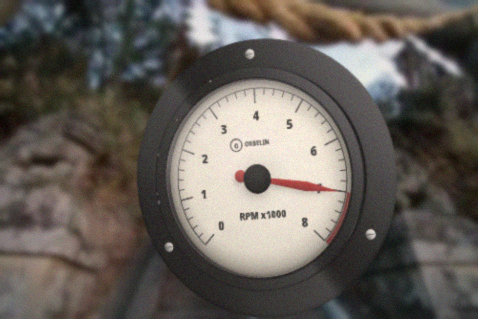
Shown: 7000 rpm
